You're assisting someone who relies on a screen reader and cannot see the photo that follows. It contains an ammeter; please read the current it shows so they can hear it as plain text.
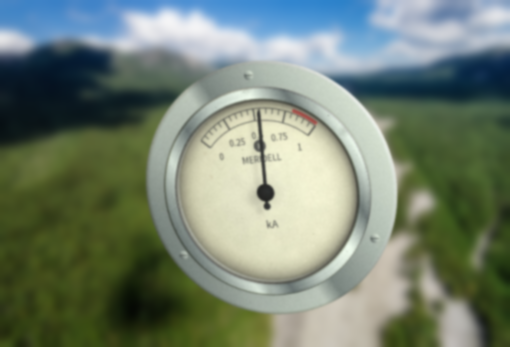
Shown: 0.55 kA
